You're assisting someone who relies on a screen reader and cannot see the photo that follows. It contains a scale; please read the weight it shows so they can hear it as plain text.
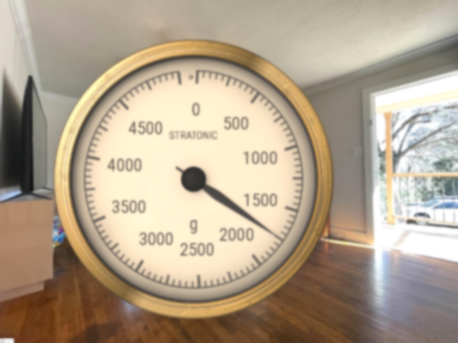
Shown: 1750 g
